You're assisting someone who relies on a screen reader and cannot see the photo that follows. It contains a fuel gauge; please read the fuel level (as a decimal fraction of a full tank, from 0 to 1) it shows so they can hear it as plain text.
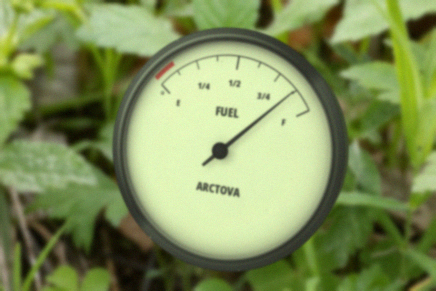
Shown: 0.875
